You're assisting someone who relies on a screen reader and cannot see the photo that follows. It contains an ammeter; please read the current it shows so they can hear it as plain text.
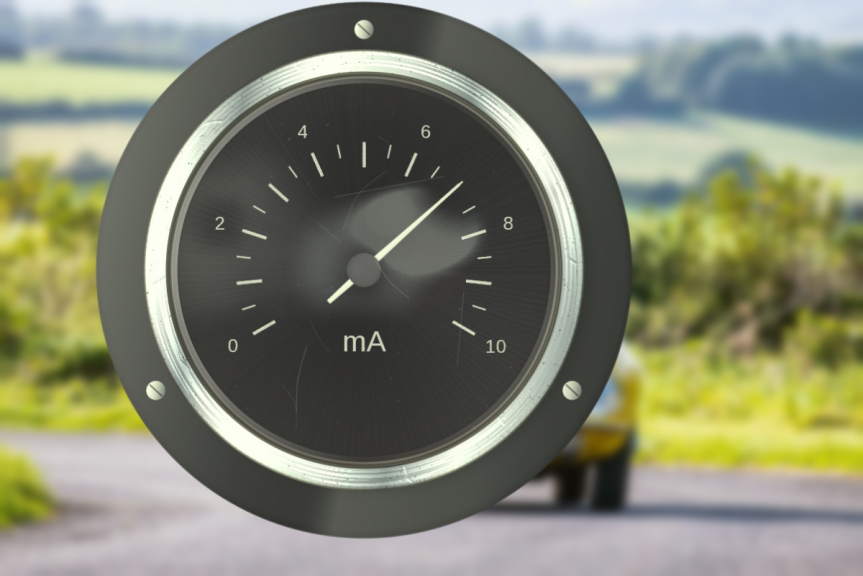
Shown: 7 mA
